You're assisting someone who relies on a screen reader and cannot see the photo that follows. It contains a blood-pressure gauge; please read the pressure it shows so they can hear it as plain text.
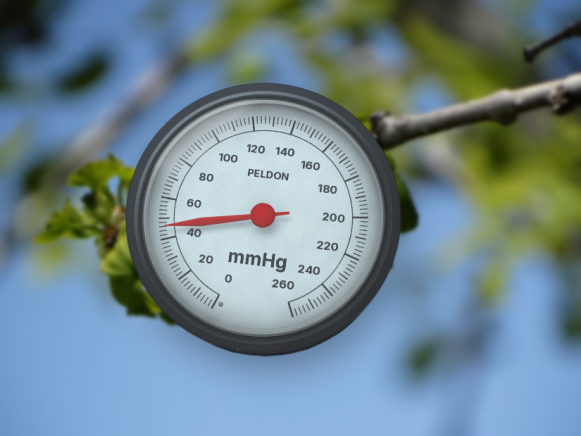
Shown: 46 mmHg
